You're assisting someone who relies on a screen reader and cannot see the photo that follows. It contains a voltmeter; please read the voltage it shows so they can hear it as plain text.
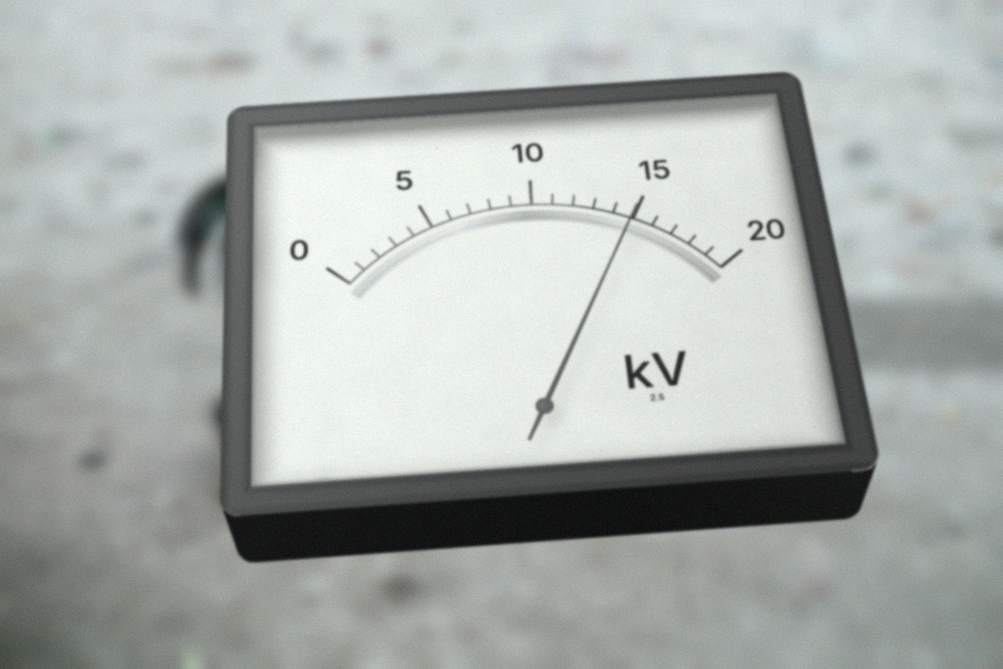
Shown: 15 kV
